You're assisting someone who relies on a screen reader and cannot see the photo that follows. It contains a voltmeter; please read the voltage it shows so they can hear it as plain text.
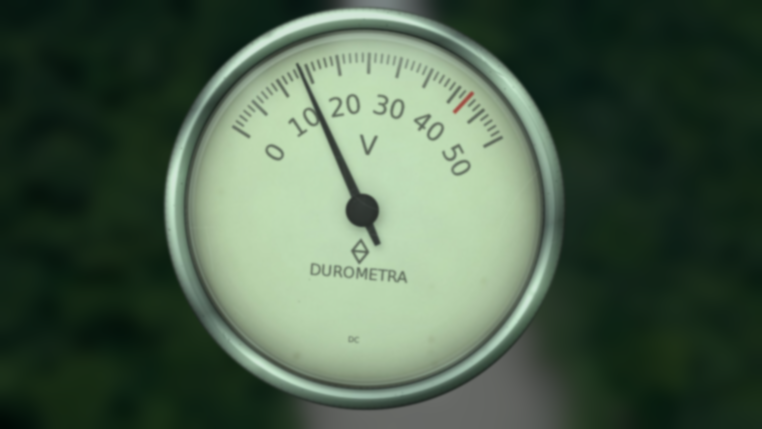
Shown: 14 V
